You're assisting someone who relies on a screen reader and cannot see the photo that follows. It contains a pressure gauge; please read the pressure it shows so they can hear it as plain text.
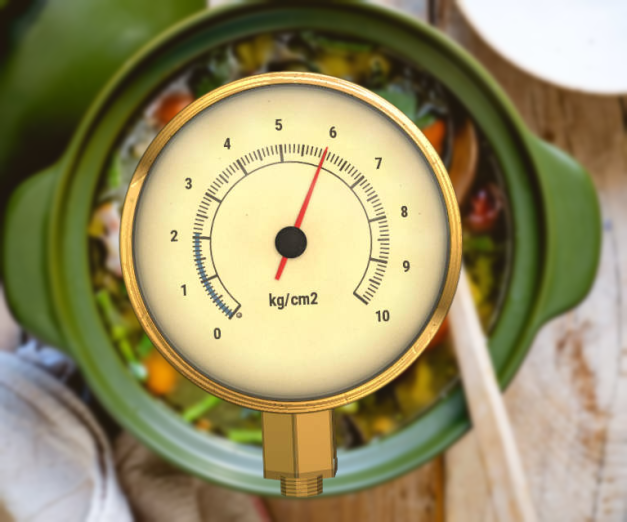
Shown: 6 kg/cm²
